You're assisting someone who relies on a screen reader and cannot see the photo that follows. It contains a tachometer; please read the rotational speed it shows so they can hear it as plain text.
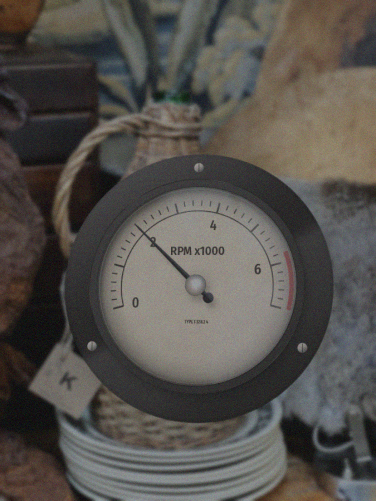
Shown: 2000 rpm
